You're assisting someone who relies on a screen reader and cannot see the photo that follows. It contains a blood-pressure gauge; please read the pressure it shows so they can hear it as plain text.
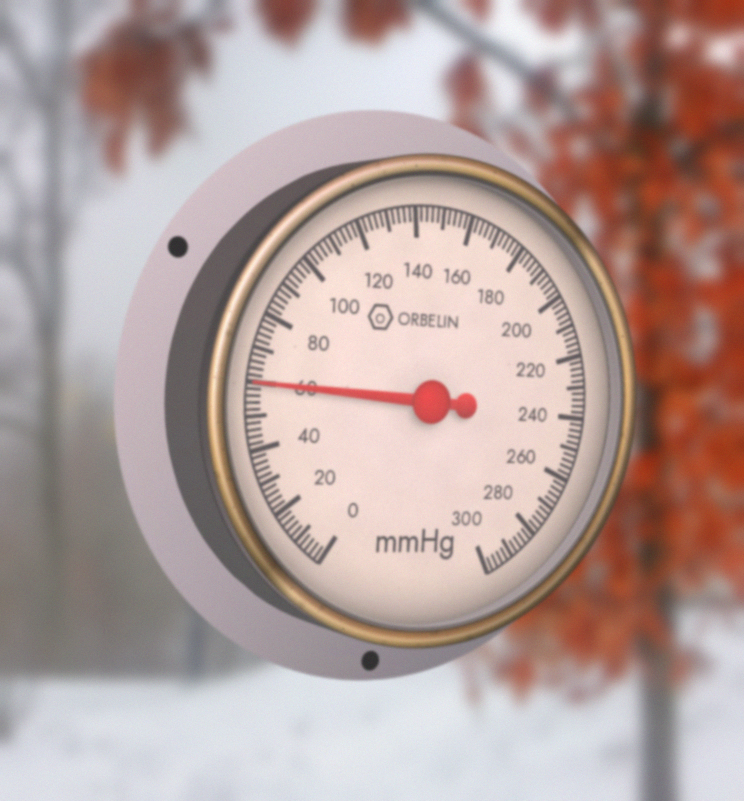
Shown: 60 mmHg
